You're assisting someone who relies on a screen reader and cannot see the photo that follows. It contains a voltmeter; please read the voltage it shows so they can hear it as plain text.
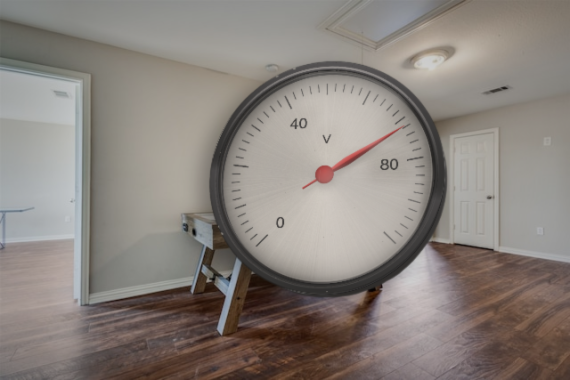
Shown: 72 V
